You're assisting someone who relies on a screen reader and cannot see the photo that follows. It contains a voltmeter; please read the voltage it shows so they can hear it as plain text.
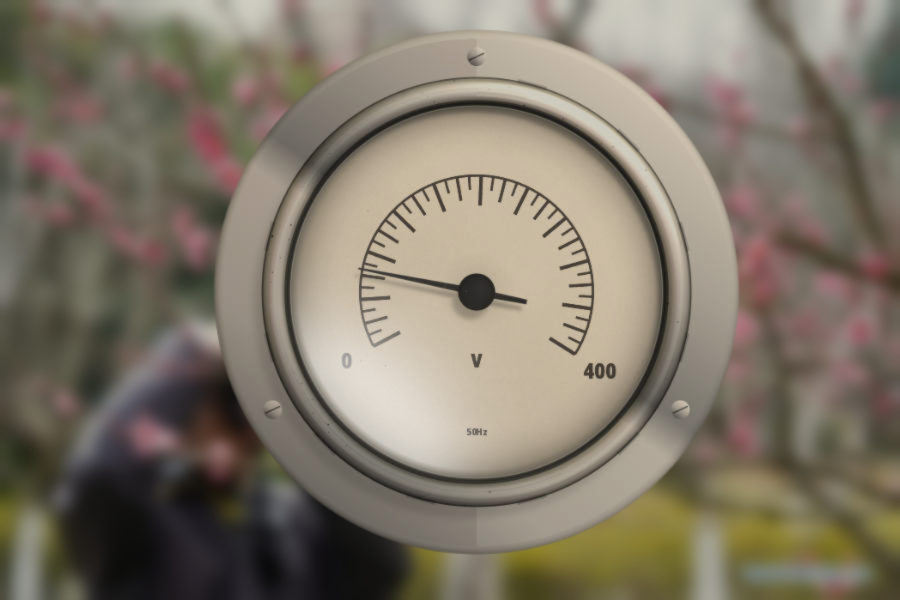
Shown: 65 V
